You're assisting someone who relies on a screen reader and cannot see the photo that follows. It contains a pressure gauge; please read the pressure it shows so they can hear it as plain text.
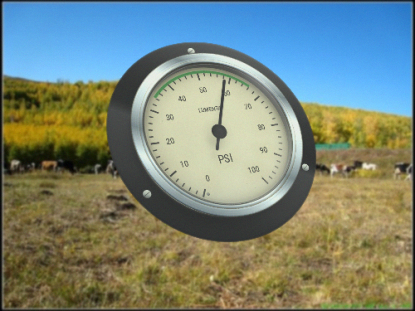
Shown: 58 psi
